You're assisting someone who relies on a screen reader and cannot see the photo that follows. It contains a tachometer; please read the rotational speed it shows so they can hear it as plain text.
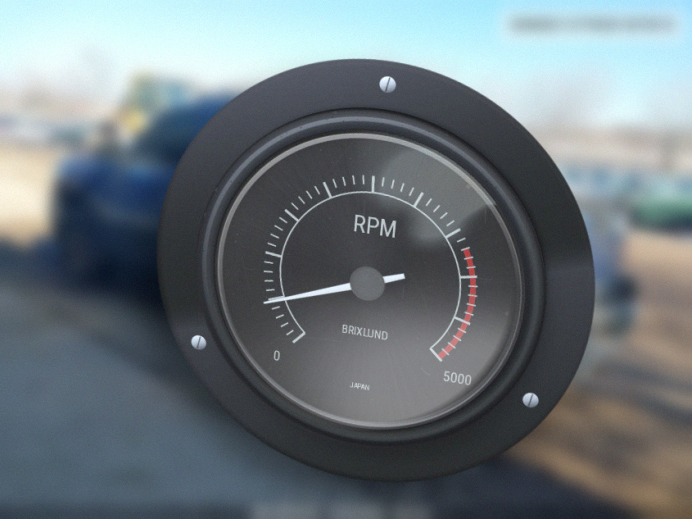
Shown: 500 rpm
